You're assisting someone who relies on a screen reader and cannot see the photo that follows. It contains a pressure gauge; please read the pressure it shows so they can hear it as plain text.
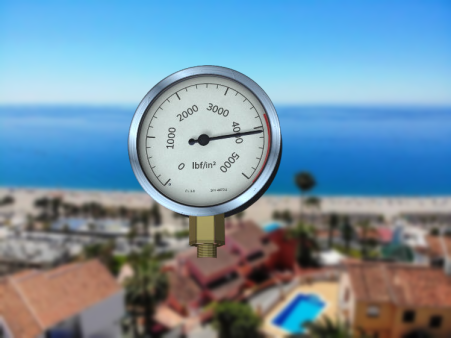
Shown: 4100 psi
